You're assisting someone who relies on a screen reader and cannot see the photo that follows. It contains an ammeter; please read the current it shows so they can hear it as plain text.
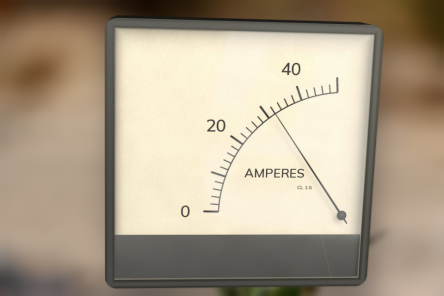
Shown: 32 A
